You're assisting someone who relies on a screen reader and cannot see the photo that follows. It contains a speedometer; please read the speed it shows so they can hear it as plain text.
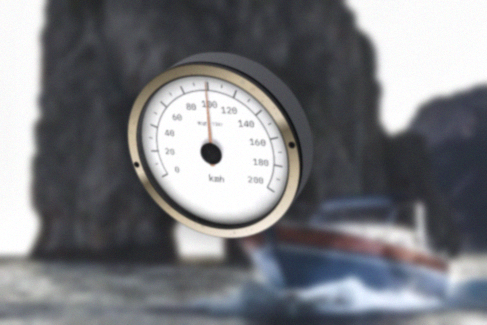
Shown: 100 km/h
